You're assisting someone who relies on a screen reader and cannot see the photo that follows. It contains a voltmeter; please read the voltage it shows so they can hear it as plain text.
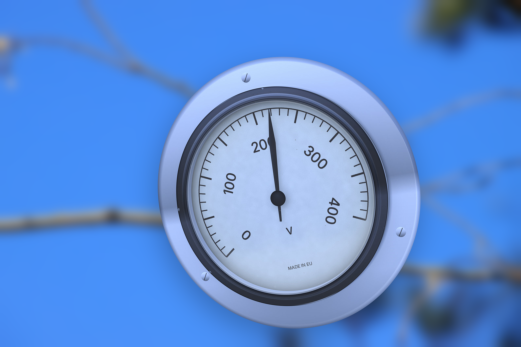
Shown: 220 V
